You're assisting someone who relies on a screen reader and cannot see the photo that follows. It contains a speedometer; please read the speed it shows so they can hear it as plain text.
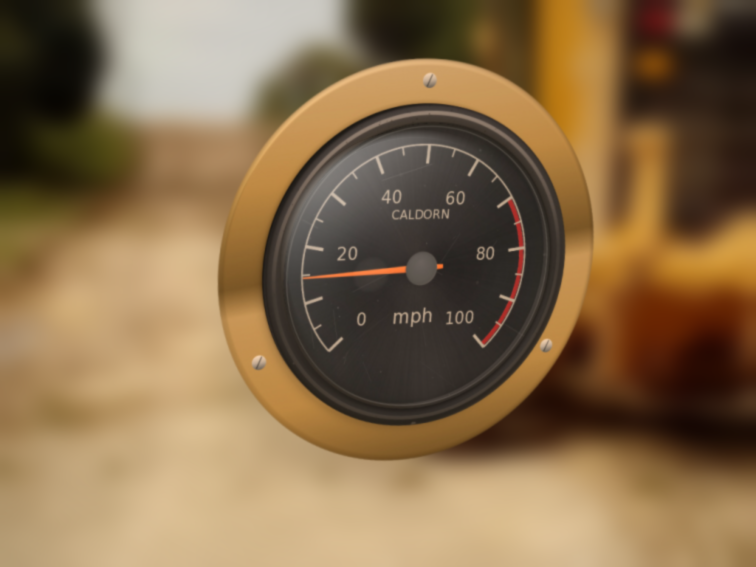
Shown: 15 mph
